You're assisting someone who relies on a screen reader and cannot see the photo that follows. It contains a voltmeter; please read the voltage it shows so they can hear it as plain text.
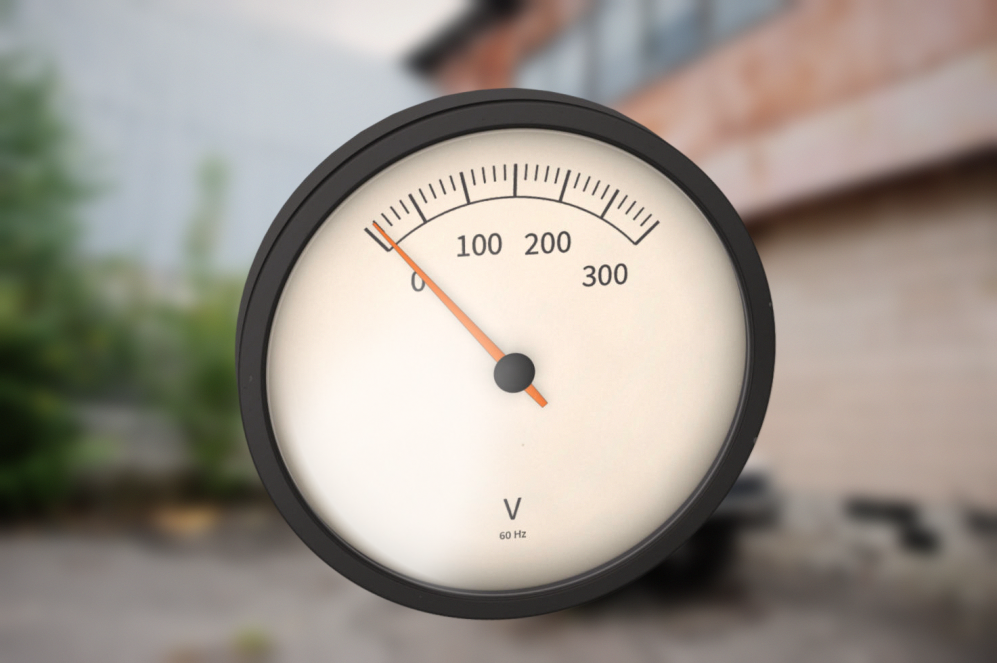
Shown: 10 V
